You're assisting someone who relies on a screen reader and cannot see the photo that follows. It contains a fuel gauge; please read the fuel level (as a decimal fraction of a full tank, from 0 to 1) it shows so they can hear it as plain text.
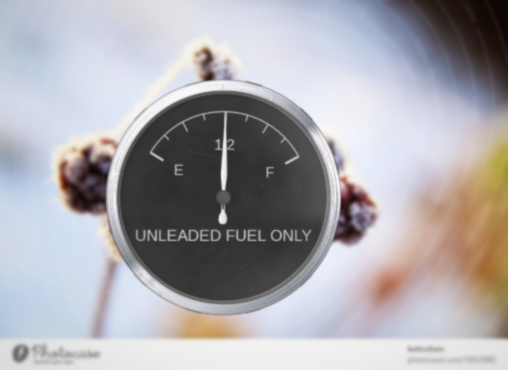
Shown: 0.5
